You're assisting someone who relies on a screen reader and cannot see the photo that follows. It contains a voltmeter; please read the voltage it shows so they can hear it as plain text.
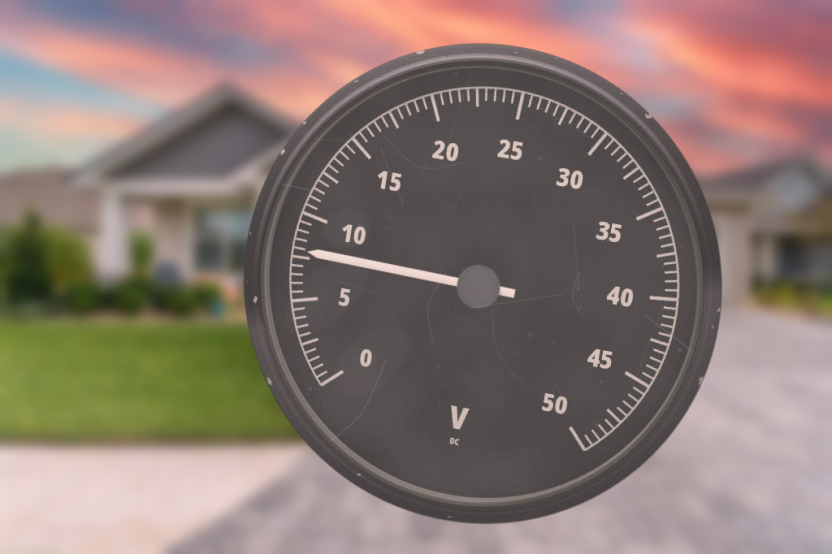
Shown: 8 V
